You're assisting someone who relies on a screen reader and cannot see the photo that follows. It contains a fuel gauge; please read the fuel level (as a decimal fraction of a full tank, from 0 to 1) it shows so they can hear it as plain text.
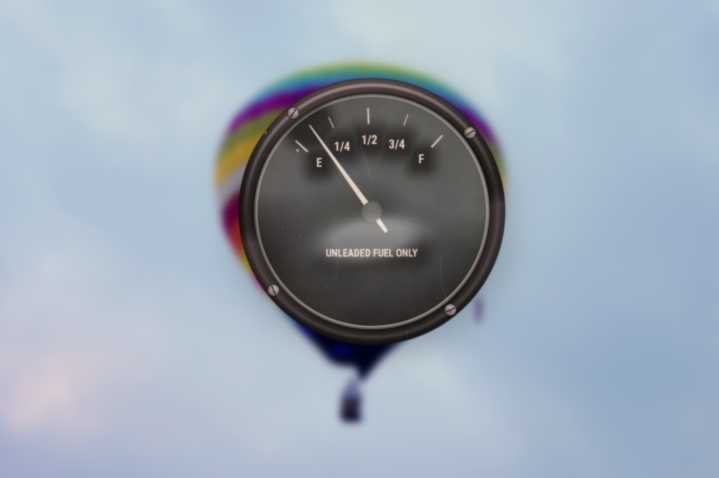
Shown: 0.125
